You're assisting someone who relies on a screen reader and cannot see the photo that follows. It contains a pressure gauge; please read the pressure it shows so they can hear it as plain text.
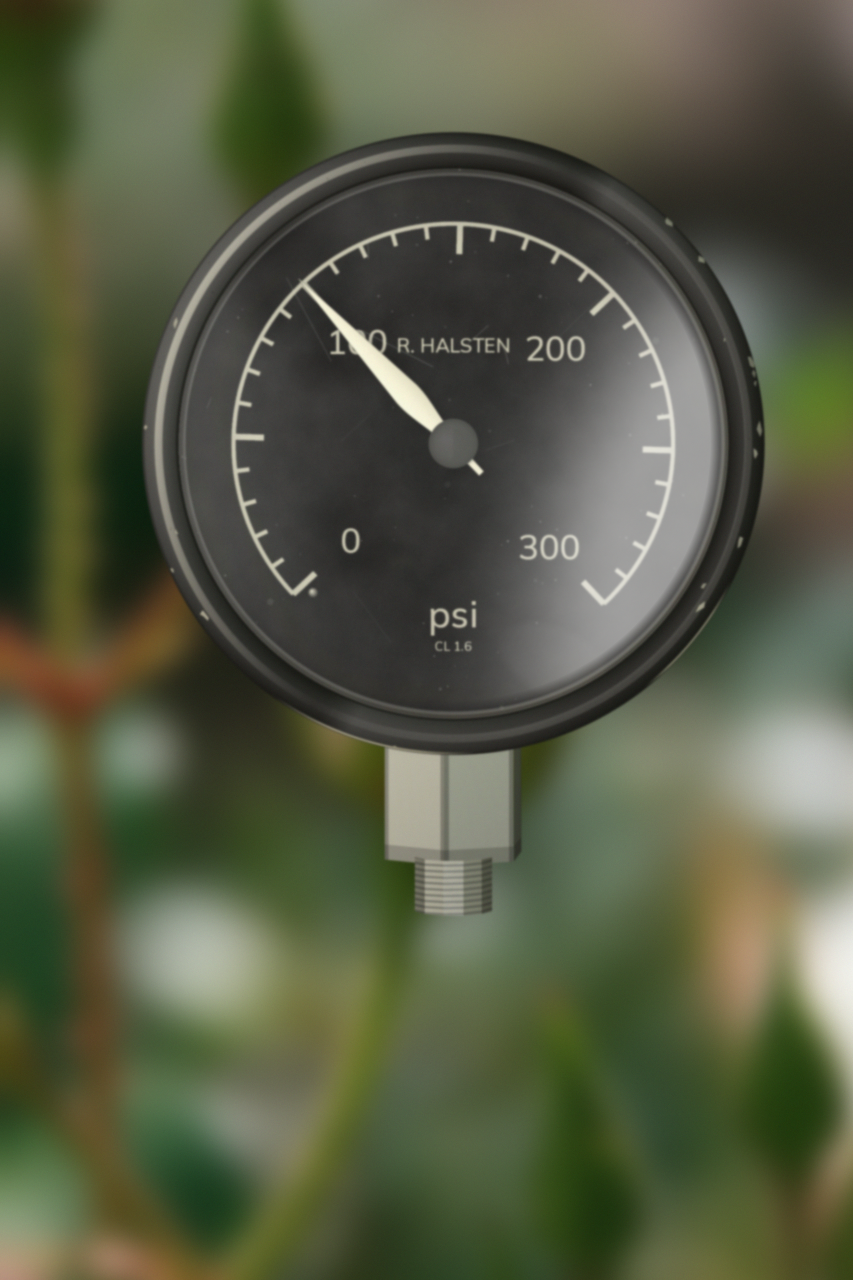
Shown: 100 psi
